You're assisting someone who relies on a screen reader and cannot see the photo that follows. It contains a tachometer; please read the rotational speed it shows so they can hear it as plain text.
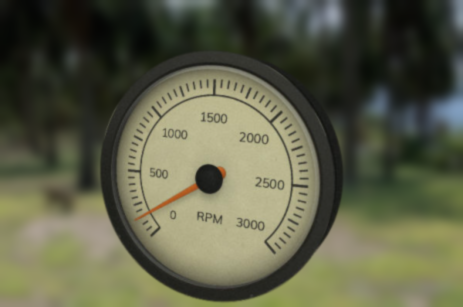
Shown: 150 rpm
